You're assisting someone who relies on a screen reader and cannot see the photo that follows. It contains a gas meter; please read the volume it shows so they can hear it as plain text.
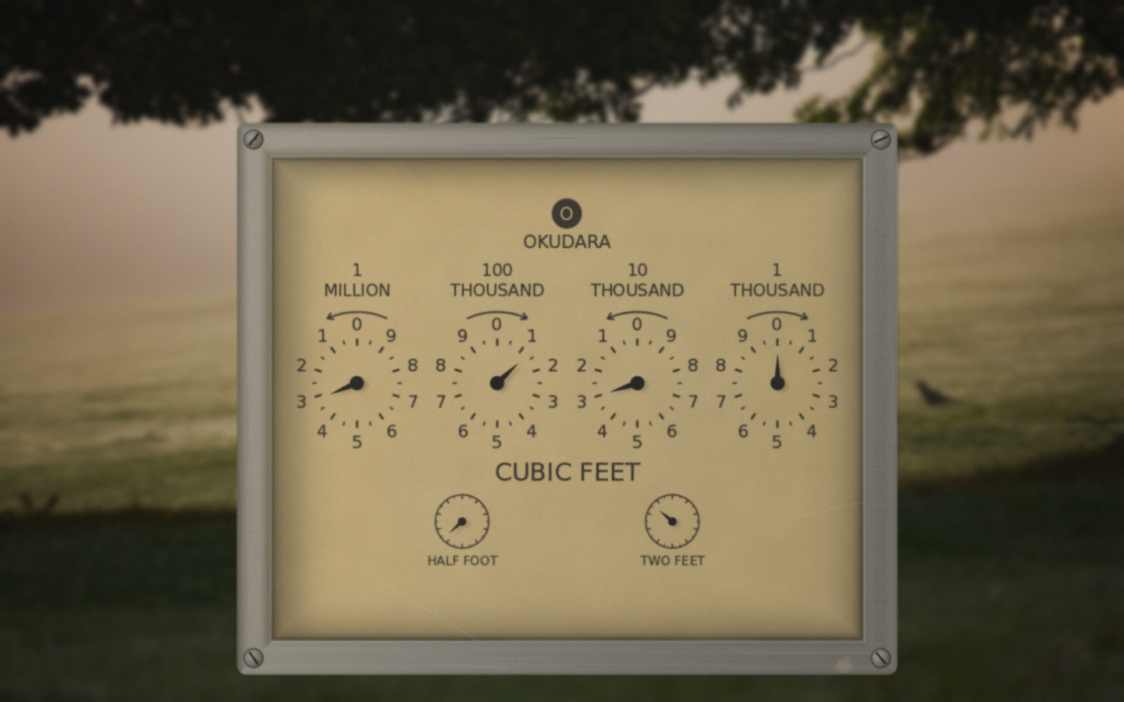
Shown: 313000 ft³
